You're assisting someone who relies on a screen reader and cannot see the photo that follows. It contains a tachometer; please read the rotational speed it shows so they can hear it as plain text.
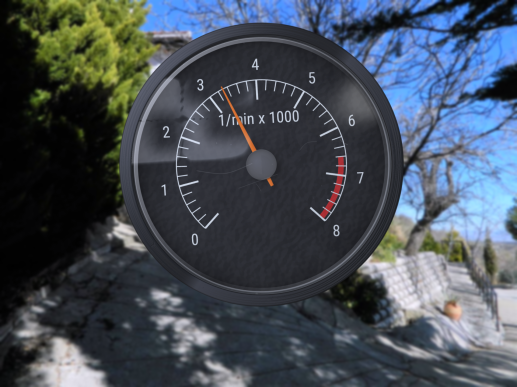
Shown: 3300 rpm
